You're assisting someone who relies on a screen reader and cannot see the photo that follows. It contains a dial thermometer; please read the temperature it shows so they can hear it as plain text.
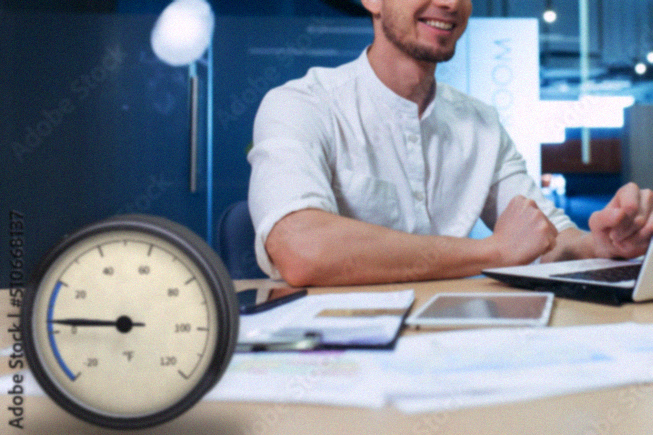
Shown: 5 °F
